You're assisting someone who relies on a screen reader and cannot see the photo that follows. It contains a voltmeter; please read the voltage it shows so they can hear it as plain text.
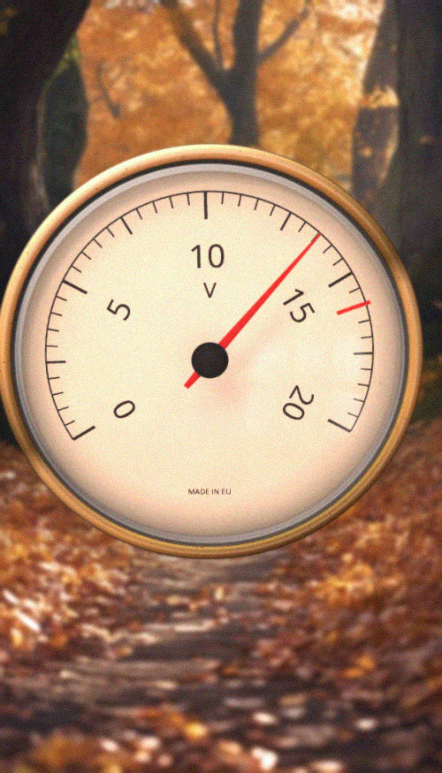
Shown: 13.5 V
